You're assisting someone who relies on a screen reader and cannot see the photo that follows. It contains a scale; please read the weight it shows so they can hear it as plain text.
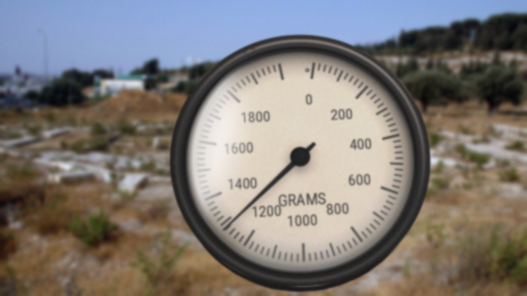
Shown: 1280 g
